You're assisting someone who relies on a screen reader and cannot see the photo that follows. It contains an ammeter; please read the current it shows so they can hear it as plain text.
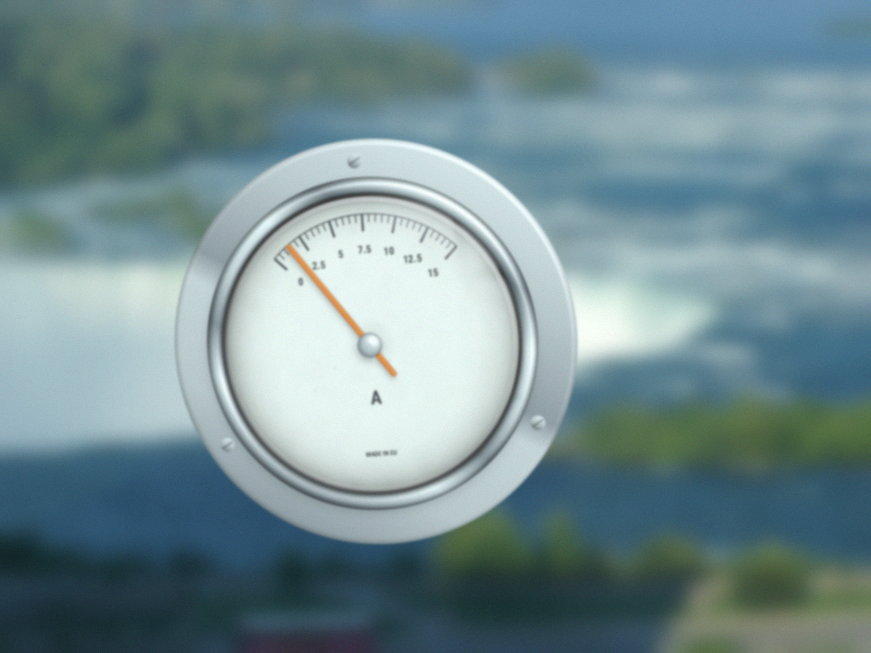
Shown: 1.5 A
